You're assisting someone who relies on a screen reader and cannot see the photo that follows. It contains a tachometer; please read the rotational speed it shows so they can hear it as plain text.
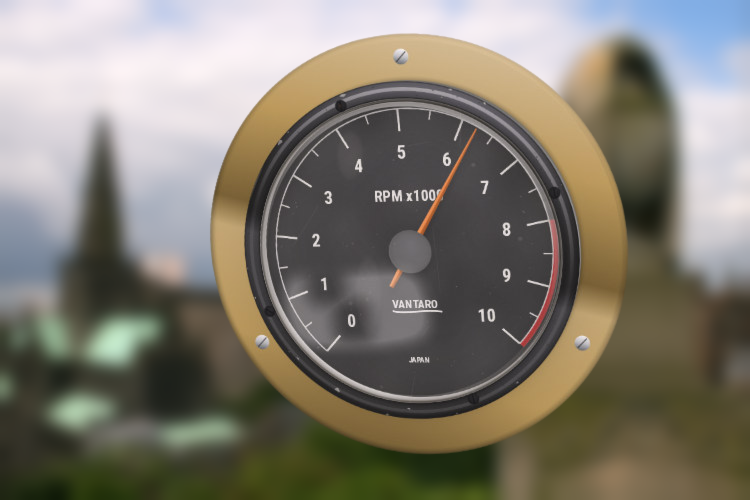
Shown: 6250 rpm
